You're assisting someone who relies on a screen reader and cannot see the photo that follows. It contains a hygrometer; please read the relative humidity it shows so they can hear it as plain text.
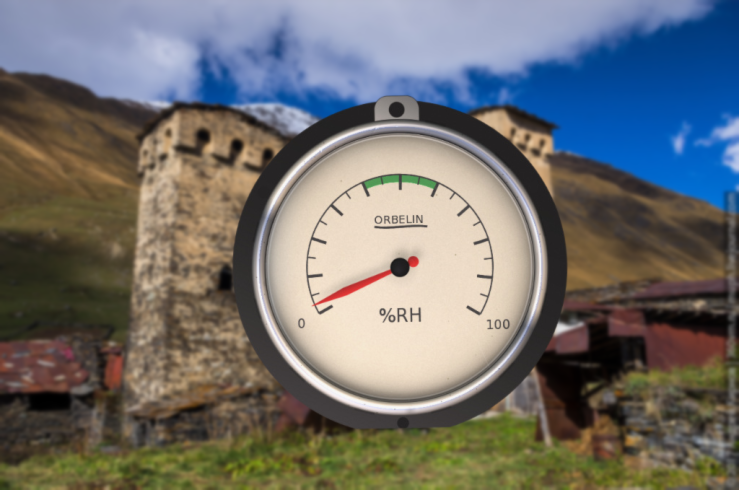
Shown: 2.5 %
